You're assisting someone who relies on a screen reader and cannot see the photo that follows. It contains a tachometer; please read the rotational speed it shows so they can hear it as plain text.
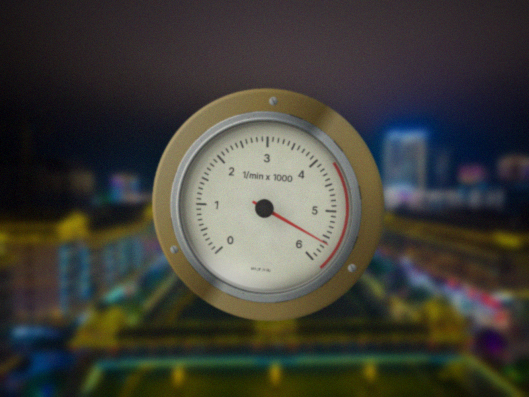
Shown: 5600 rpm
